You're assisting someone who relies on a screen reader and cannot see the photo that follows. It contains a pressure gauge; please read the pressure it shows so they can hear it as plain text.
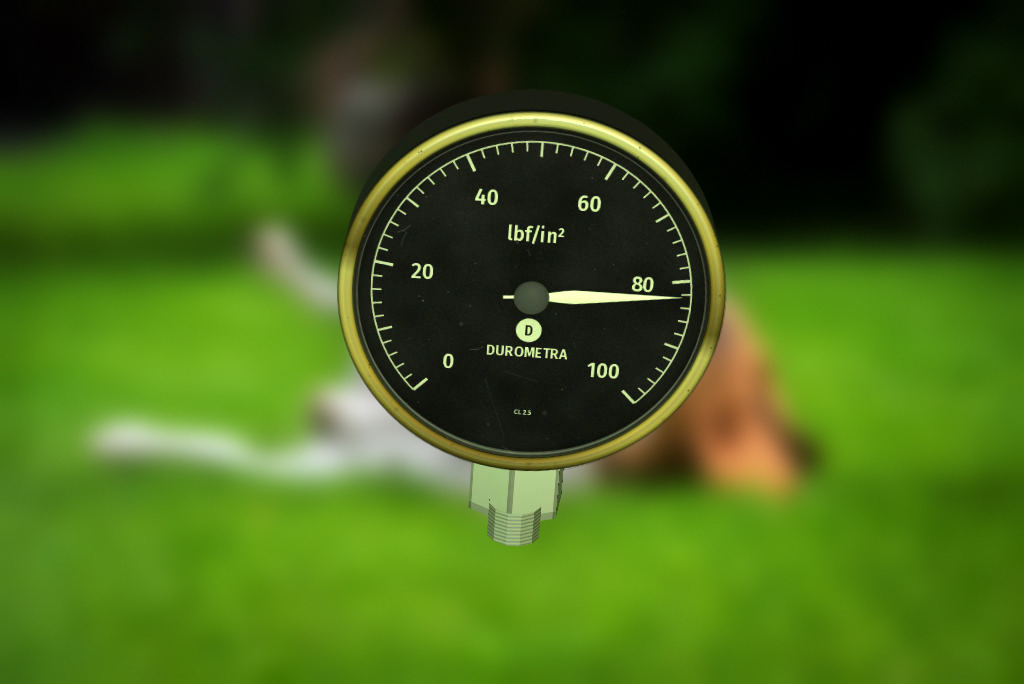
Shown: 82 psi
